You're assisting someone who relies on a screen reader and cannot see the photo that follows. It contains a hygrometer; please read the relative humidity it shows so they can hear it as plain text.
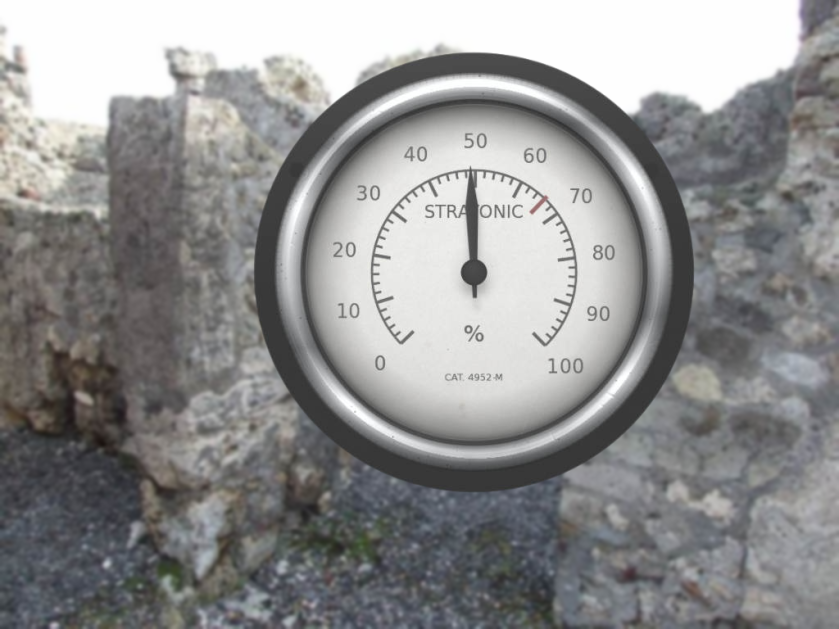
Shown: 49 %
